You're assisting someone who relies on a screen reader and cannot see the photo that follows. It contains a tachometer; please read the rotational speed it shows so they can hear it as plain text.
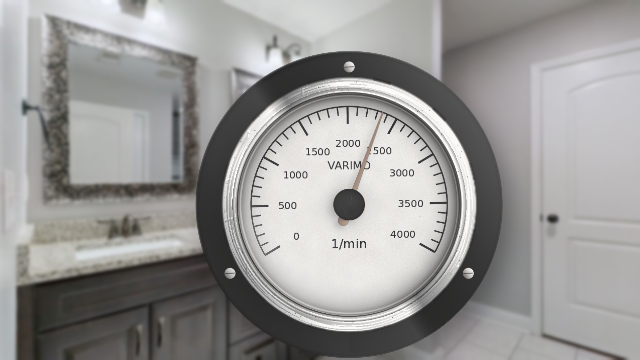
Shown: 2350 rpm
